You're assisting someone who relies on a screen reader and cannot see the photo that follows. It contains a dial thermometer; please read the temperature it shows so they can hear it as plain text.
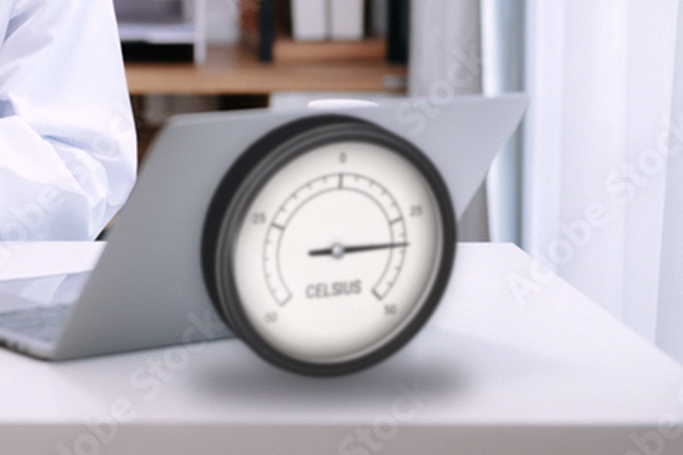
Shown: 32.5 °C
